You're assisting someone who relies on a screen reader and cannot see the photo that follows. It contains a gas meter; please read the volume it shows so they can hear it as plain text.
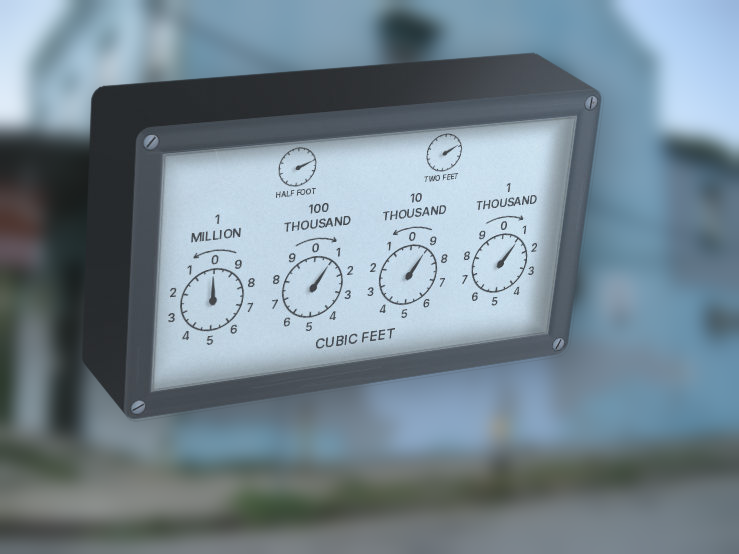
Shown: 9100 ft³
